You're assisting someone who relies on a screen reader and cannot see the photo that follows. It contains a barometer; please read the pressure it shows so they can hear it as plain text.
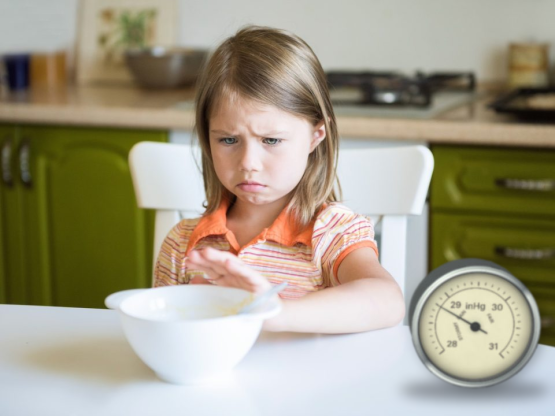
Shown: 28.8 inHg
